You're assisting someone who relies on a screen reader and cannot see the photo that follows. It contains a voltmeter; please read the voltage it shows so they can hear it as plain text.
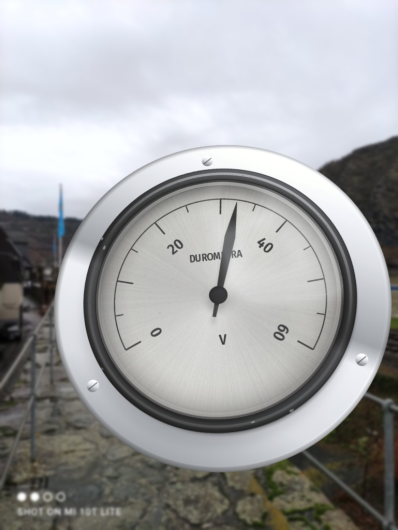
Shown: 32.5 V
